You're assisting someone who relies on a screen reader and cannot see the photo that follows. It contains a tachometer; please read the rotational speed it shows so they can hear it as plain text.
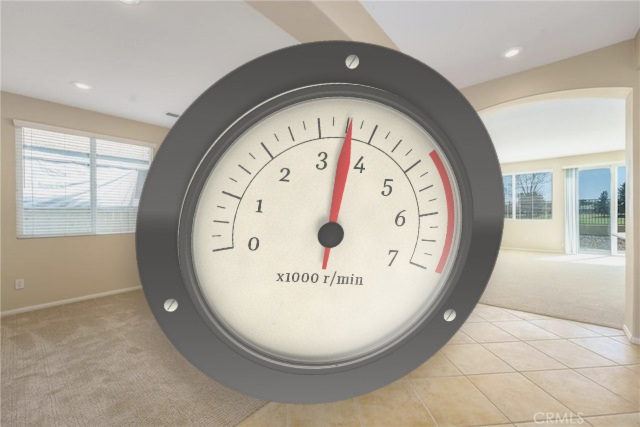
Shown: 3500 rpm
